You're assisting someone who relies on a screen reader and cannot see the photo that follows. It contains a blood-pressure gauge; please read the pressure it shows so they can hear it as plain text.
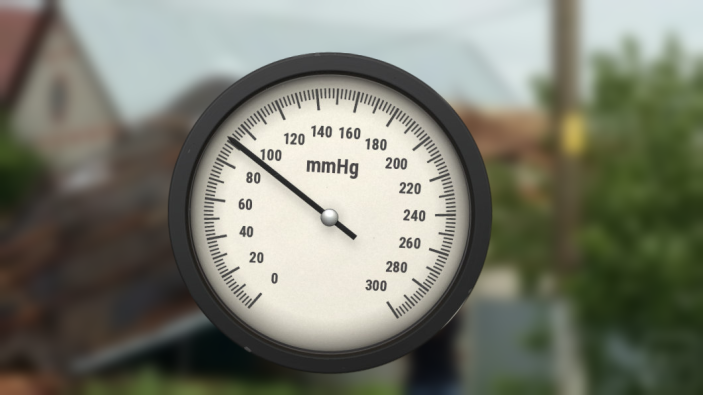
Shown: 92 mmHg
